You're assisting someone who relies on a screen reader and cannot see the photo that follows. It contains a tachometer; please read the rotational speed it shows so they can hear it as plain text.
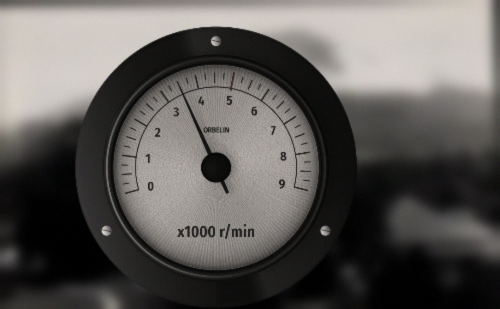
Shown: 3500 rpm
